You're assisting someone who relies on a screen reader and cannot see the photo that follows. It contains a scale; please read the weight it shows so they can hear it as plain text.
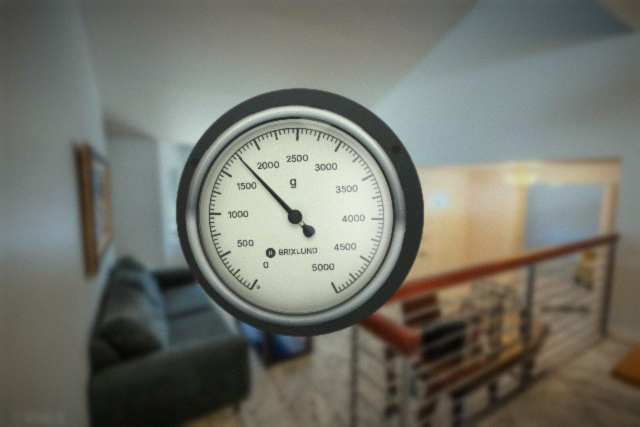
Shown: 1750 g
